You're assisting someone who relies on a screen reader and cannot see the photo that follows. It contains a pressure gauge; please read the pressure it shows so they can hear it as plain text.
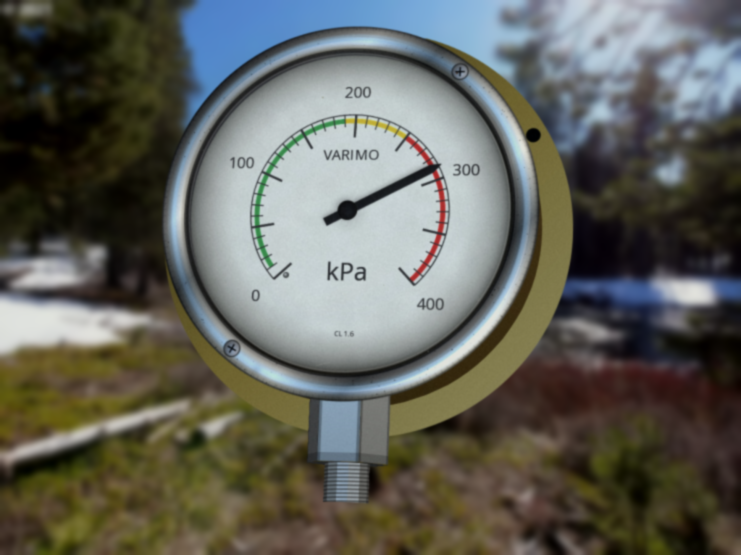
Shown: 290 kPa
